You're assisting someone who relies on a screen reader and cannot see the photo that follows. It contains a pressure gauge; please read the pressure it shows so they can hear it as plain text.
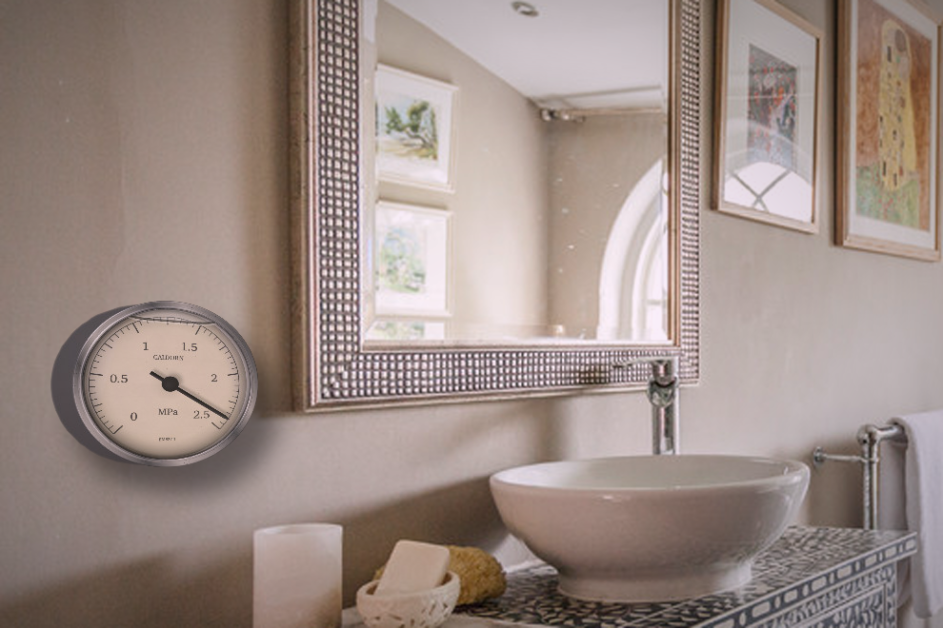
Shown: 2.4 MPa
